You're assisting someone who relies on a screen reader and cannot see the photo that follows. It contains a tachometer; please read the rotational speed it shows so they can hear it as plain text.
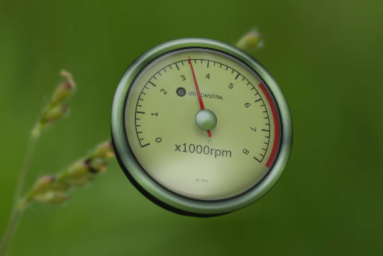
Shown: 3400 rpm
